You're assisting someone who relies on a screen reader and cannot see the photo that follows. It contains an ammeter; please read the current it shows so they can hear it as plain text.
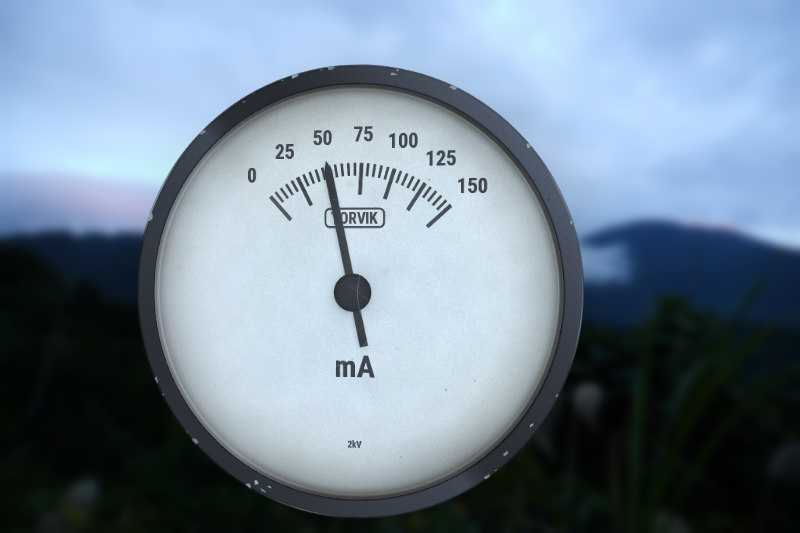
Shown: 50 mA
